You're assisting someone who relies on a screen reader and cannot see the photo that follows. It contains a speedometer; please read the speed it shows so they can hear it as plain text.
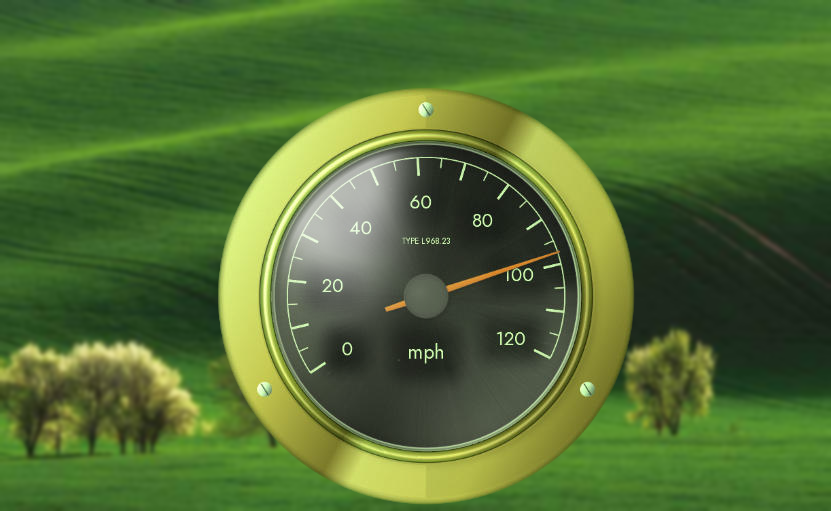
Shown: 97.5 mph
